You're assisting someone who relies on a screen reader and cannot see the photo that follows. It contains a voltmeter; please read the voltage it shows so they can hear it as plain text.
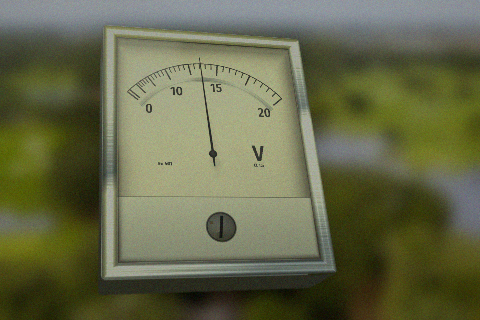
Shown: 13.5 V
